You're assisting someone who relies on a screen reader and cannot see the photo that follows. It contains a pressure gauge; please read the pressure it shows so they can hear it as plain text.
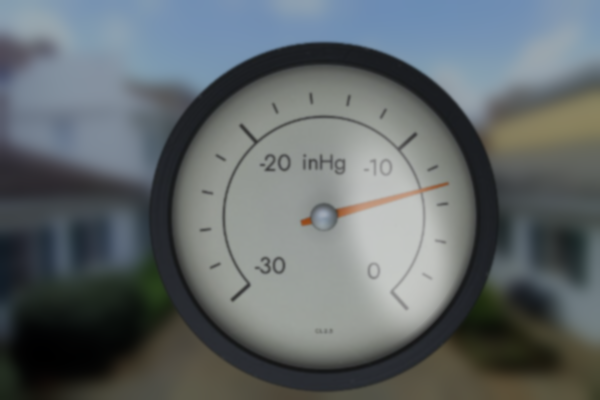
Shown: -7 inHg
